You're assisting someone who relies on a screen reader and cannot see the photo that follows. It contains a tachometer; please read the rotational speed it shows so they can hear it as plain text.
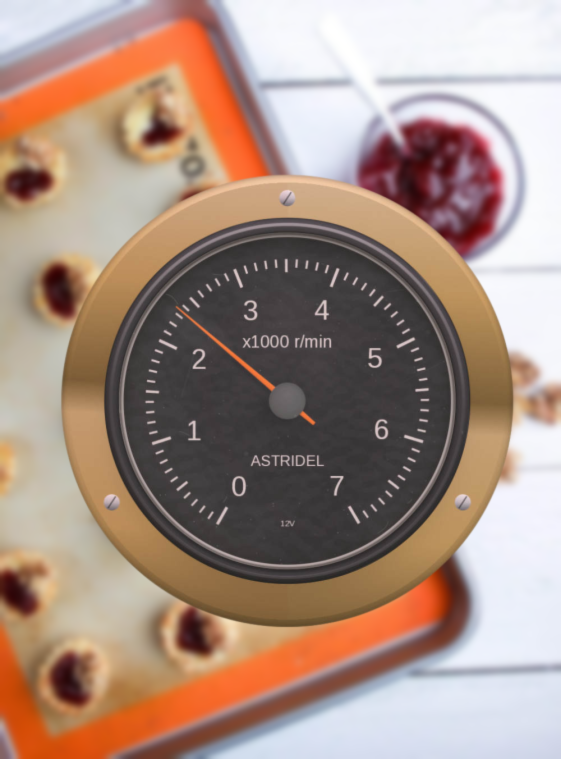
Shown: 2350 rpm
